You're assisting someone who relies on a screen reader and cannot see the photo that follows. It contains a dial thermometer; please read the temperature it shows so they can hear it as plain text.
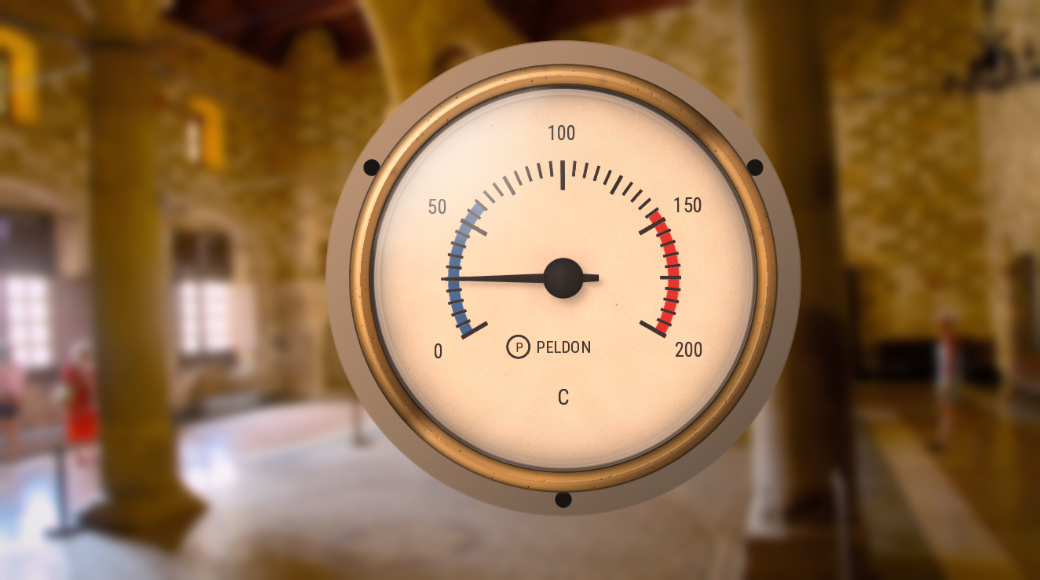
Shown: 25 °C
